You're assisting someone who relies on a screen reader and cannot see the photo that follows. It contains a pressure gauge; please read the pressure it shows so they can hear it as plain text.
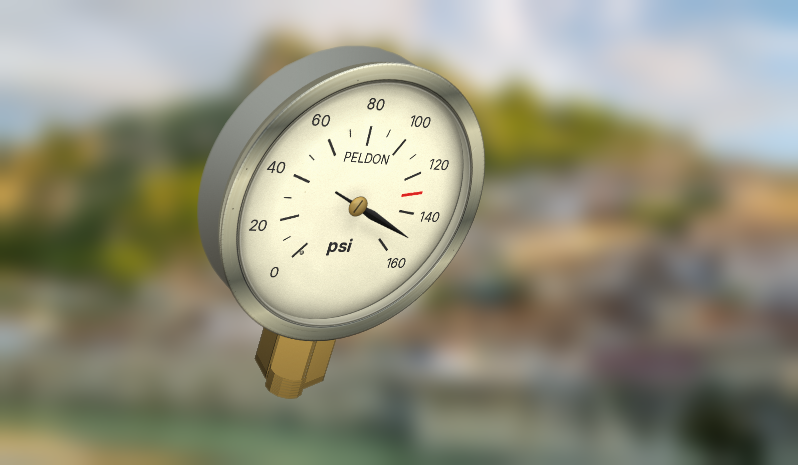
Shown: 150 psi
